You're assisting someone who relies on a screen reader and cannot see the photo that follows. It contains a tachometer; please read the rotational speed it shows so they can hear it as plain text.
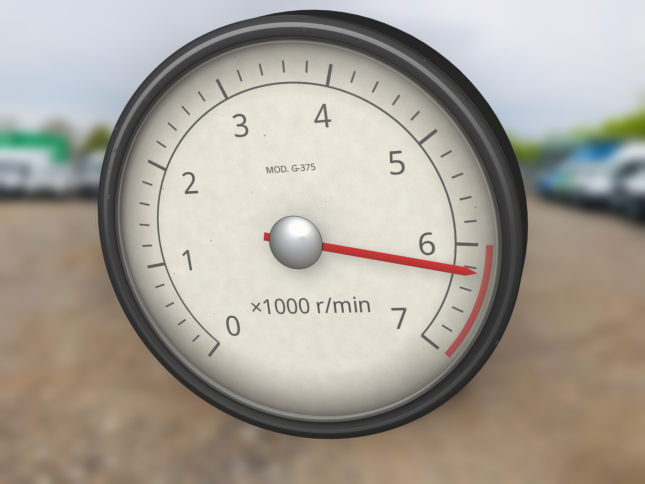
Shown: 6200 rpm
